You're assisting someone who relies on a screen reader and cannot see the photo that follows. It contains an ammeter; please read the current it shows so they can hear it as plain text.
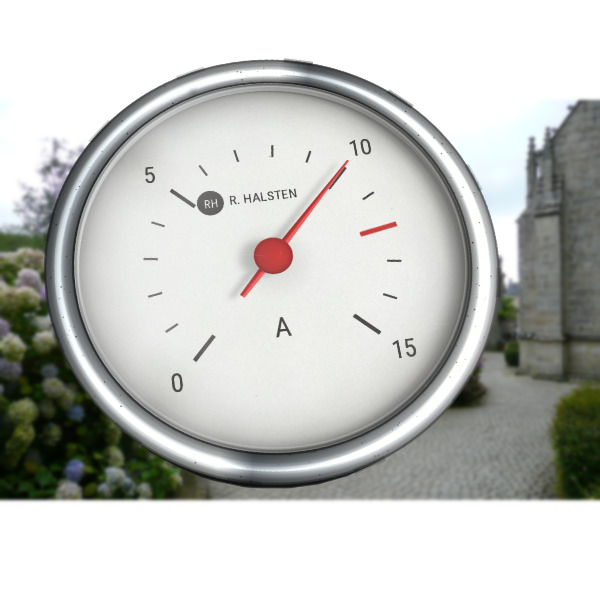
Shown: 10 A
